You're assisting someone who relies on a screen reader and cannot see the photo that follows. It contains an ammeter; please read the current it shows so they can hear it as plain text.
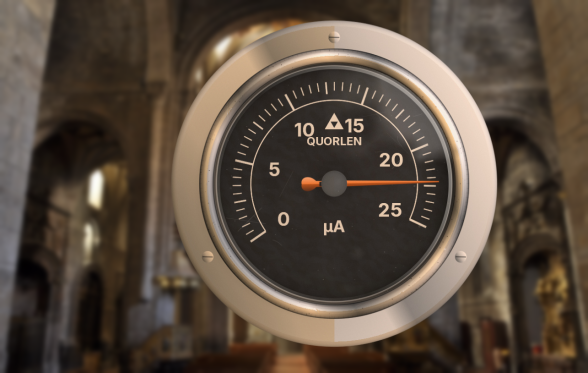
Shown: 22.25 µA
